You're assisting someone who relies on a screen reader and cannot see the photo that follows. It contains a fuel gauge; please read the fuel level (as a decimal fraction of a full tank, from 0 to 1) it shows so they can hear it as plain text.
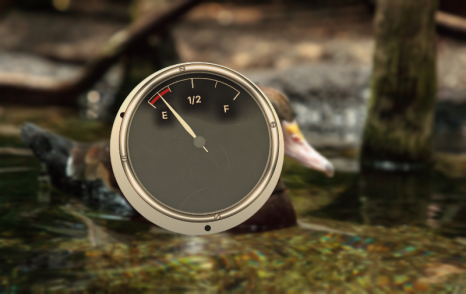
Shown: 0.125
